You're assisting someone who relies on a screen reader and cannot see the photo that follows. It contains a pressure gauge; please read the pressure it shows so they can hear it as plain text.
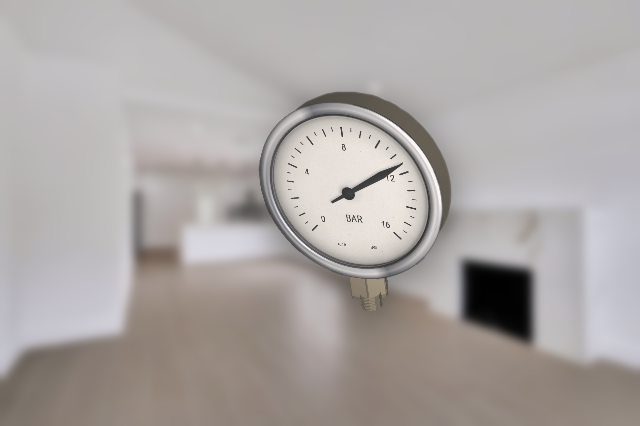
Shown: 11.5 bar
